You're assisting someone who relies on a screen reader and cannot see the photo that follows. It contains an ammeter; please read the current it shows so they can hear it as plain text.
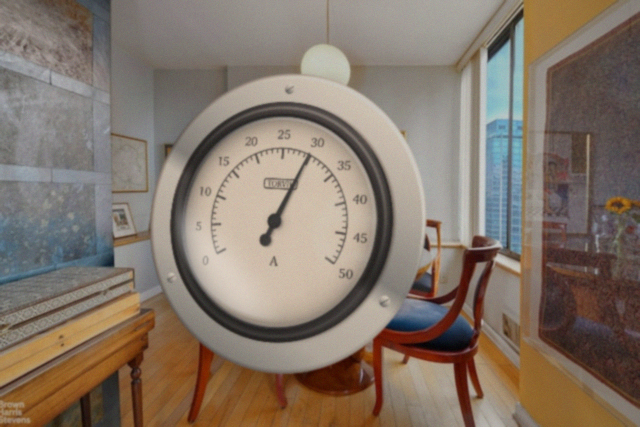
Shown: 30 A
